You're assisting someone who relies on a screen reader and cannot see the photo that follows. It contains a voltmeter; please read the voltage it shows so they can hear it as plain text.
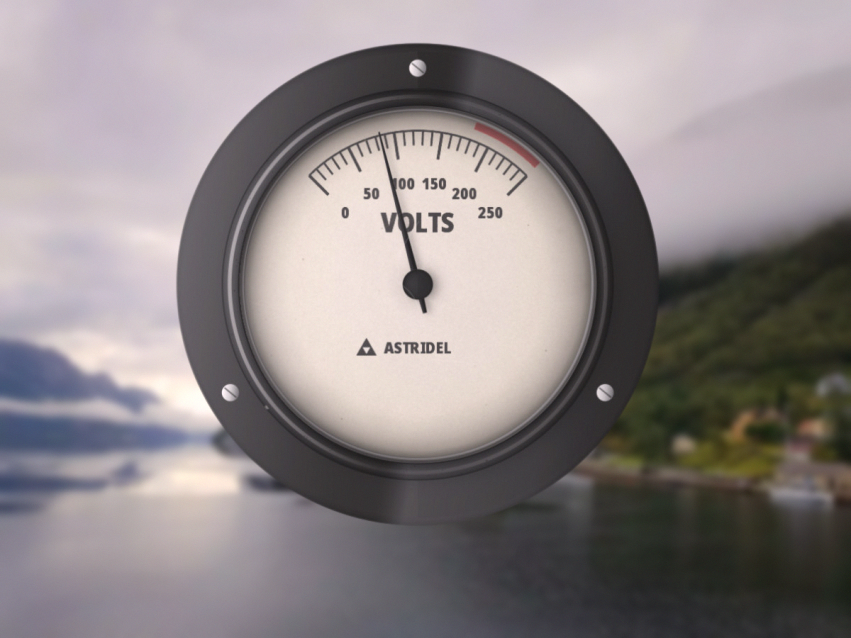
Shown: 85 V
